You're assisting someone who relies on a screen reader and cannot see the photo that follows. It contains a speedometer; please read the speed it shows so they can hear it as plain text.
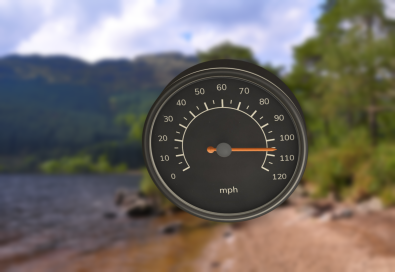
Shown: 105 mph
